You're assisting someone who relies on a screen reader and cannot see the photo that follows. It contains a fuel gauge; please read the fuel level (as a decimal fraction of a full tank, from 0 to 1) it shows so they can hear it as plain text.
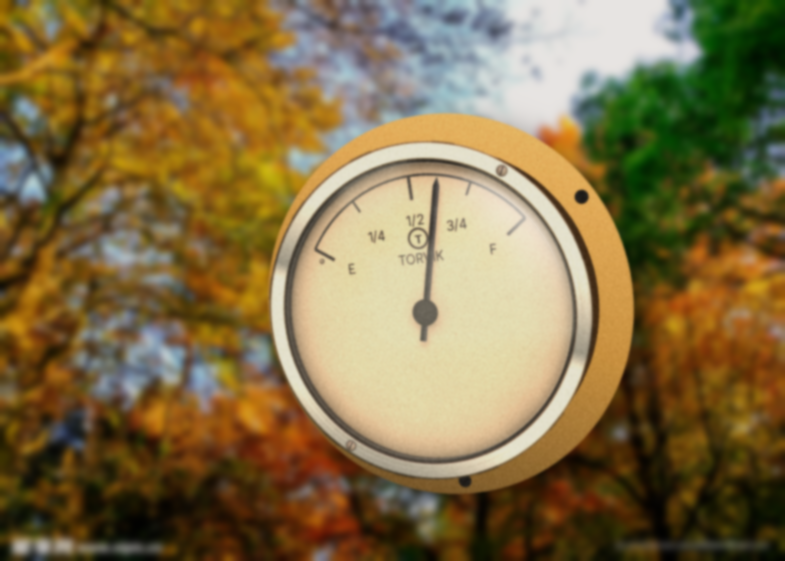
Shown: 0.625
